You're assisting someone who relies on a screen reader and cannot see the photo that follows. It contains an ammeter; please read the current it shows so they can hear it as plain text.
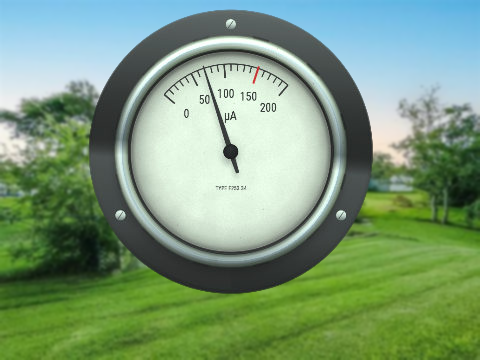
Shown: 70 µA
